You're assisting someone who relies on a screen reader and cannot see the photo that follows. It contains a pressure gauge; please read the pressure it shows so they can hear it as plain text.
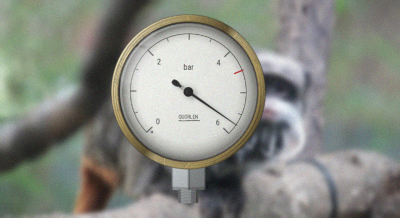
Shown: 5.75 bar
